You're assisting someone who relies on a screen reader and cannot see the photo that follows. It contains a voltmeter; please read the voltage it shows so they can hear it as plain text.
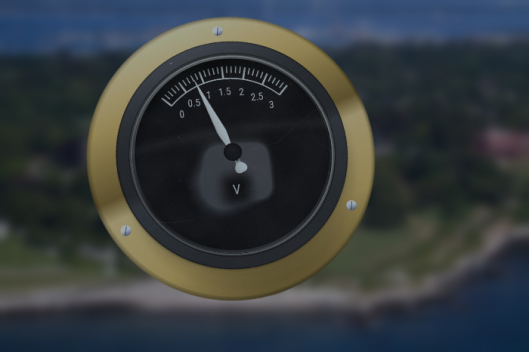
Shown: 0.8 V
